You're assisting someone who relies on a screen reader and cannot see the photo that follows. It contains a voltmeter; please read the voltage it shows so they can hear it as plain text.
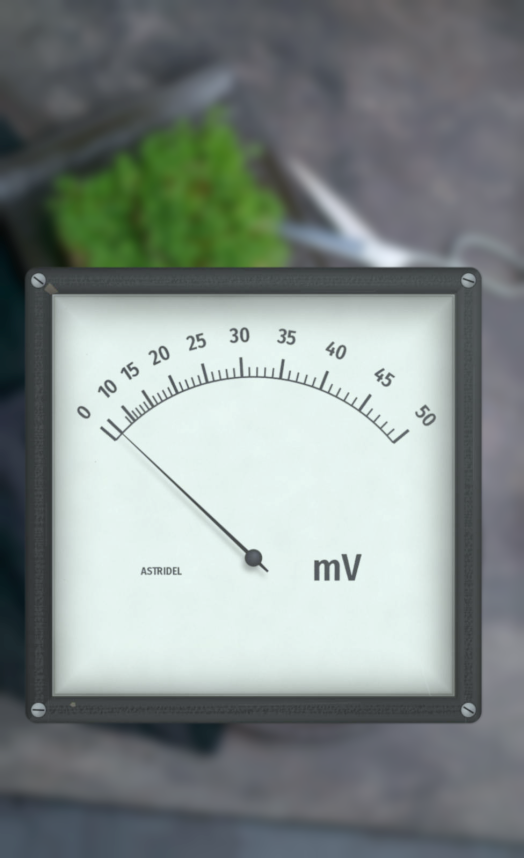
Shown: 5 mV
